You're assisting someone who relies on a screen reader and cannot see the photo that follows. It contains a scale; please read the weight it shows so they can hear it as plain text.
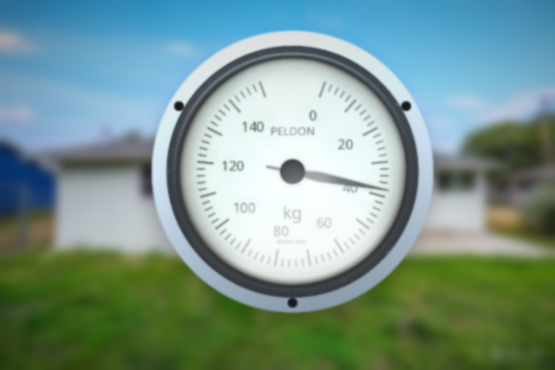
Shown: 38 kg
